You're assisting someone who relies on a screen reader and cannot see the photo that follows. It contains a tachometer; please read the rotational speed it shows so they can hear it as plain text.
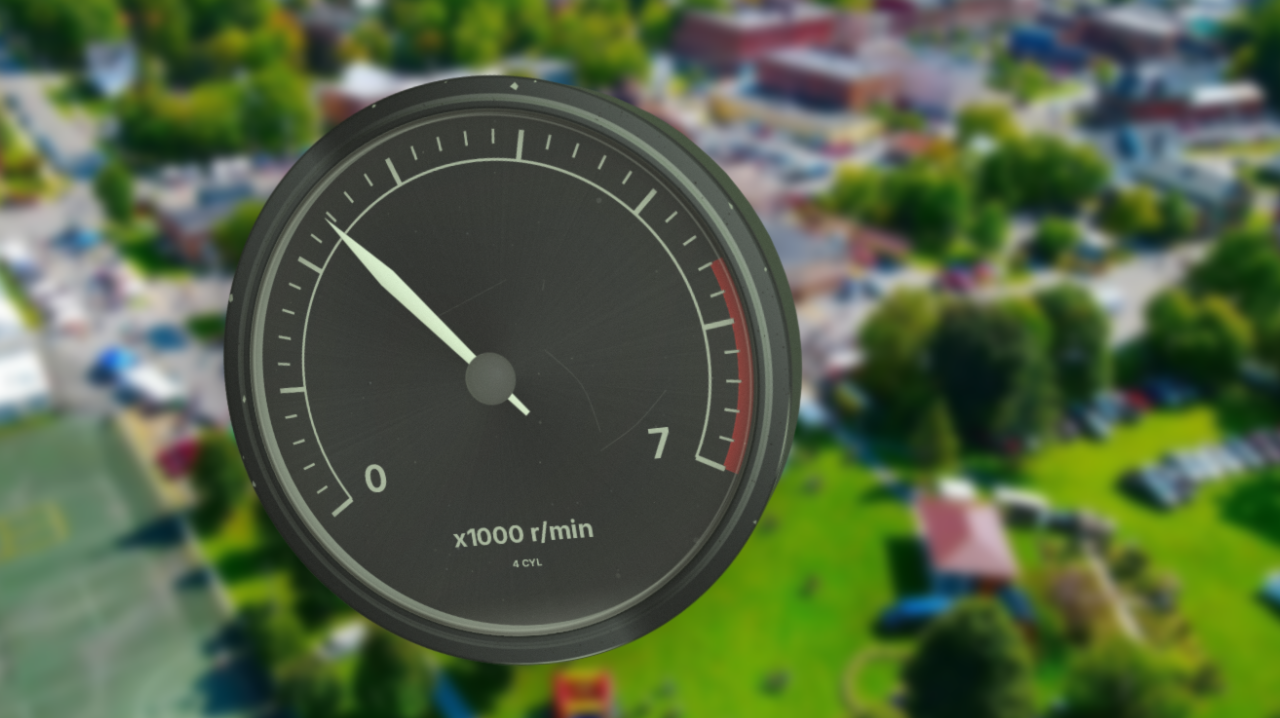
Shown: 2400 rpm
